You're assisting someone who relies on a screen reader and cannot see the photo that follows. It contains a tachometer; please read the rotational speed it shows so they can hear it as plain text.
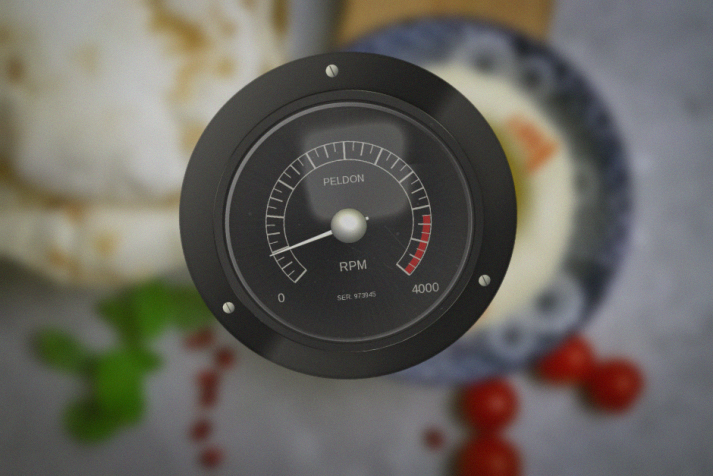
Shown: 400 rpm
